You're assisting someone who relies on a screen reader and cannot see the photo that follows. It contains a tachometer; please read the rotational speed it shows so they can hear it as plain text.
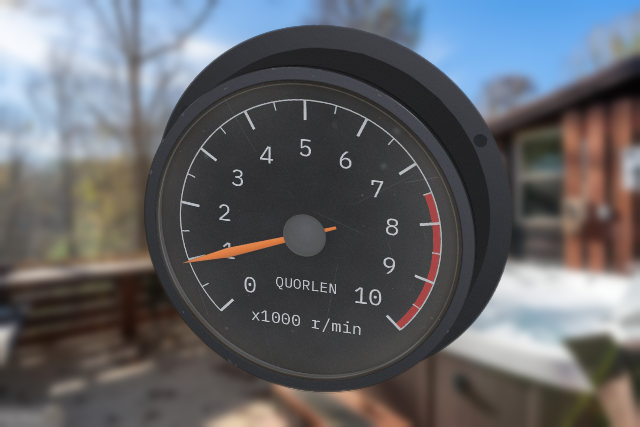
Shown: 1000 rpm
